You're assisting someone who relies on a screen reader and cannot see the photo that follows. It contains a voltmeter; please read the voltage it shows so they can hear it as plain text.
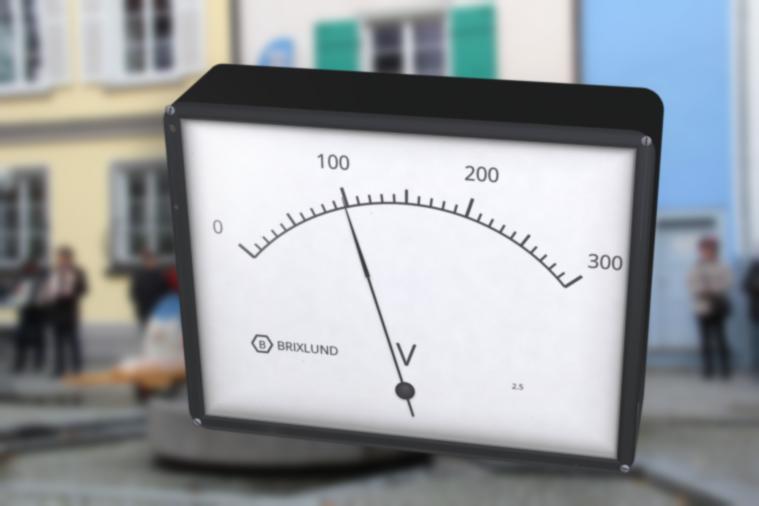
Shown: 100 V
